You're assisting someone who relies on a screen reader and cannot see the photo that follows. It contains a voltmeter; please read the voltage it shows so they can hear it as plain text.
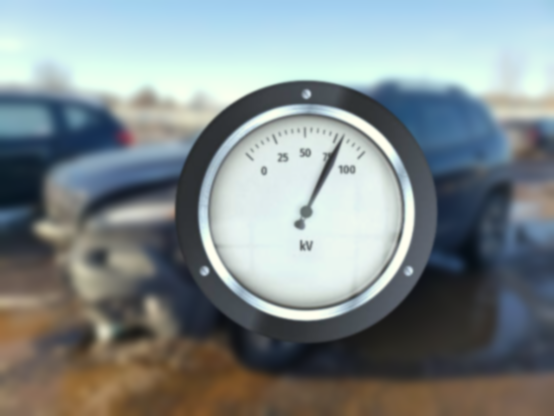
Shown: 80 kV
